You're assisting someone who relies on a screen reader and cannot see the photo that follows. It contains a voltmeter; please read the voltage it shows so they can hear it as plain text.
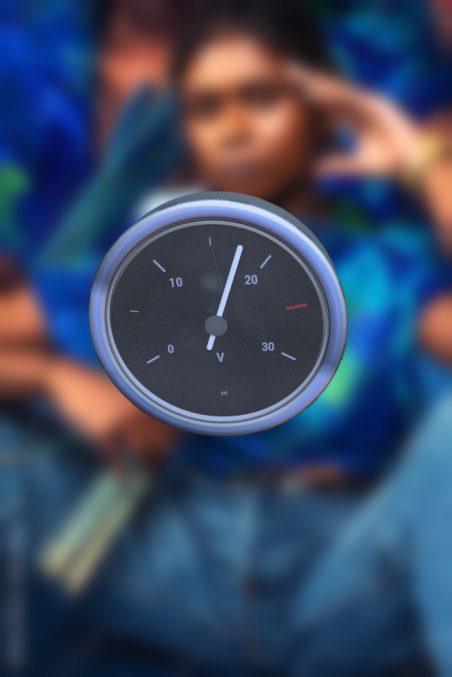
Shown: 17.5 V
